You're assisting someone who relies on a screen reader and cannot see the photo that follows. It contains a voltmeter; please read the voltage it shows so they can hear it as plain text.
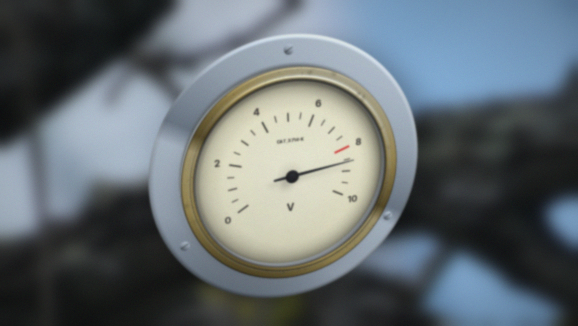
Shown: 8.5 V
